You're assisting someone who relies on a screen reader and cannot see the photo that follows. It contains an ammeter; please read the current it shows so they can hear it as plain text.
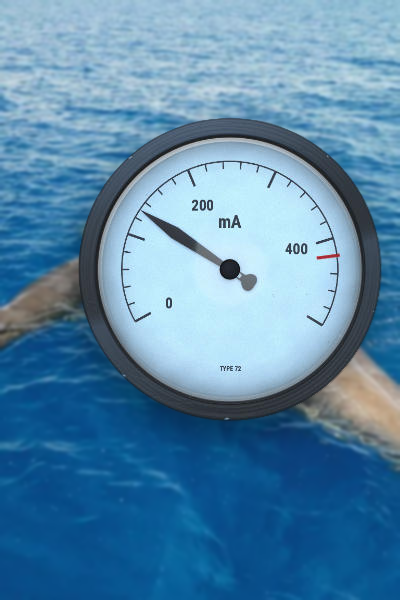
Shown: 130 mA
